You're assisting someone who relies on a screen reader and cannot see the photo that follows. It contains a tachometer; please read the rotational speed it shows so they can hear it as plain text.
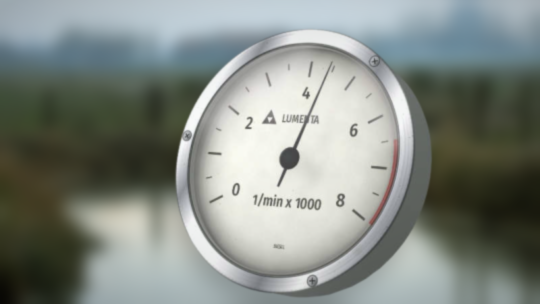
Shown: 4500 rpm
